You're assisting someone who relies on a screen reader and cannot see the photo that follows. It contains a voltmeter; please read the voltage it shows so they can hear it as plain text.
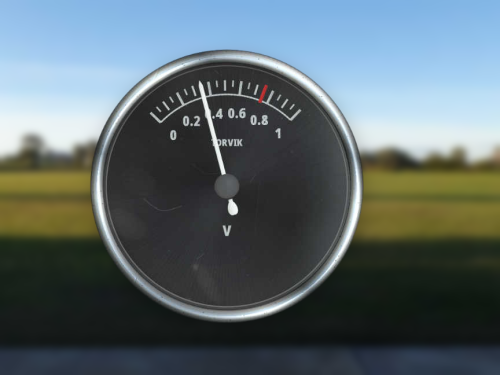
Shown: 0.35 V
